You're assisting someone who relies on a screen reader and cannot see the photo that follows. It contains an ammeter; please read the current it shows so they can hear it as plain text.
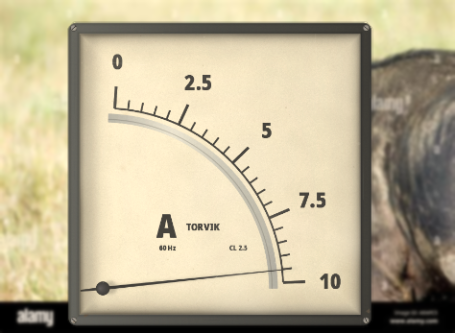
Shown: 9.5 A
